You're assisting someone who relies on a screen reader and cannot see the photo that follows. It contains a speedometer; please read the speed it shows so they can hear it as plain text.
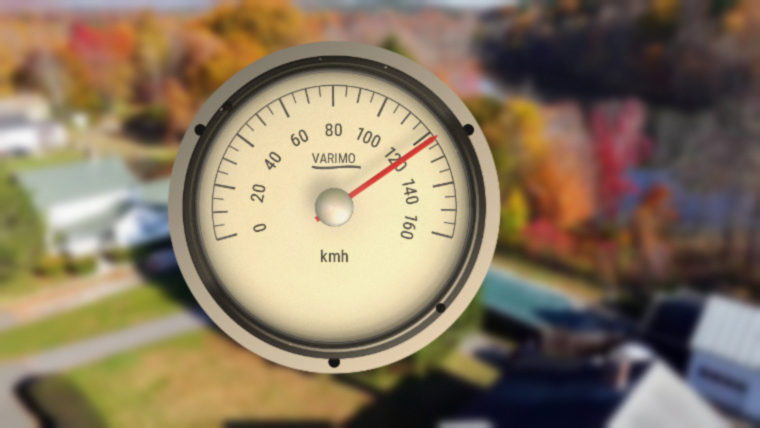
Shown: 122.5 km/h
